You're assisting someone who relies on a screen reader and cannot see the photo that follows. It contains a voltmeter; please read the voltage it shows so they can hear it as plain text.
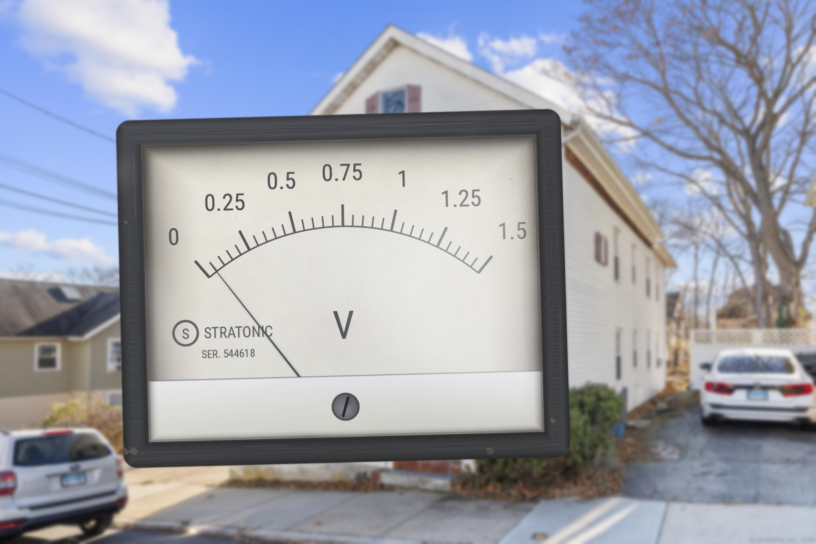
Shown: 0.05 V
